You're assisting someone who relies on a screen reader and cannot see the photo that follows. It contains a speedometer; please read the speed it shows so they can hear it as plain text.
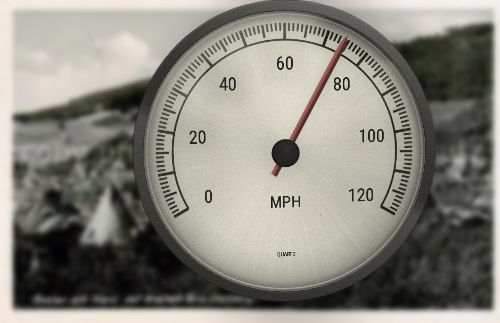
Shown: 74 mph
